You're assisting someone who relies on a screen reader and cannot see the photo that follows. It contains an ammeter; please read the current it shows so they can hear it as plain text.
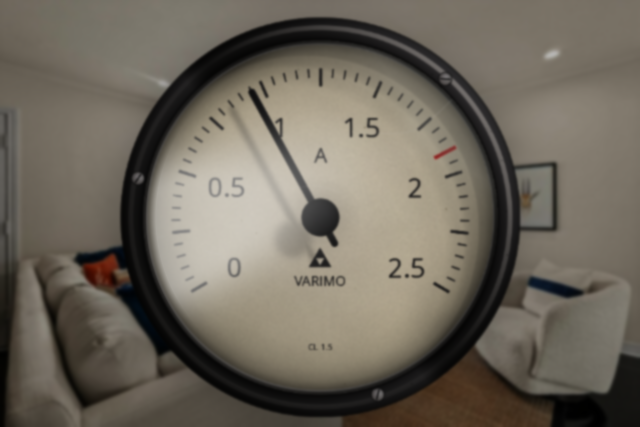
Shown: 0.95 A
